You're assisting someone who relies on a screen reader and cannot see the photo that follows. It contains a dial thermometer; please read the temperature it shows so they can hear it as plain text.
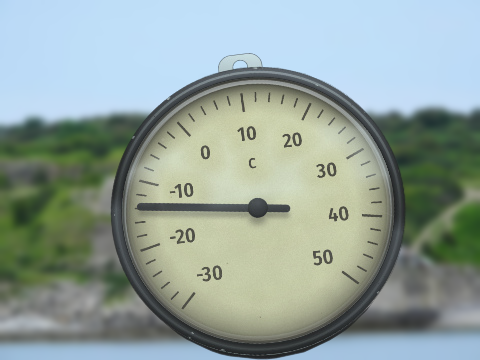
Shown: -14 °C
